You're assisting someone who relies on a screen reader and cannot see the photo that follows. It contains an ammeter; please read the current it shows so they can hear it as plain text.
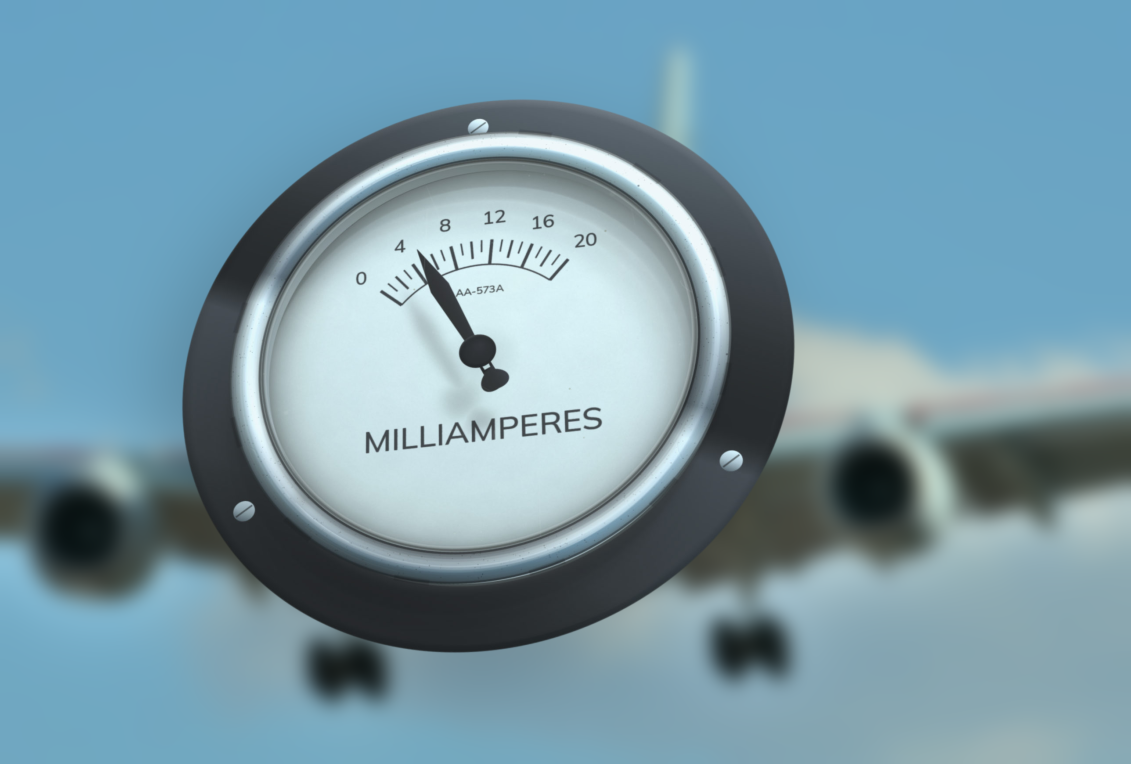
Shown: 5 mA
